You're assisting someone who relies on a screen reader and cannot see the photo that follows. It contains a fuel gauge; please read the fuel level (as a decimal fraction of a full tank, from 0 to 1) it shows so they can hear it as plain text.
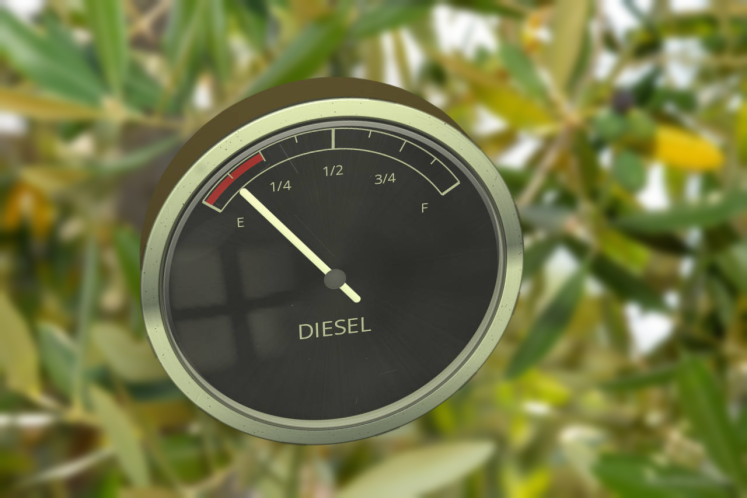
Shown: 0.125
